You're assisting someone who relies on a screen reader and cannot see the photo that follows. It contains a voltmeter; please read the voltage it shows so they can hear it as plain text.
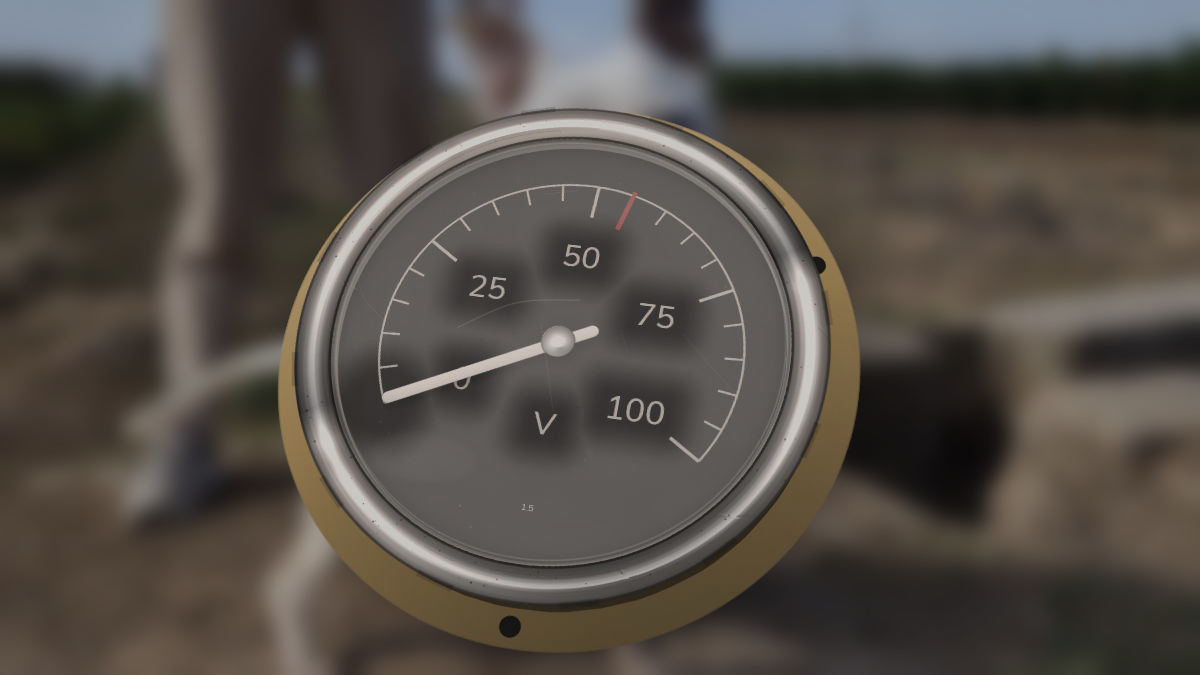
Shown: 0 V
